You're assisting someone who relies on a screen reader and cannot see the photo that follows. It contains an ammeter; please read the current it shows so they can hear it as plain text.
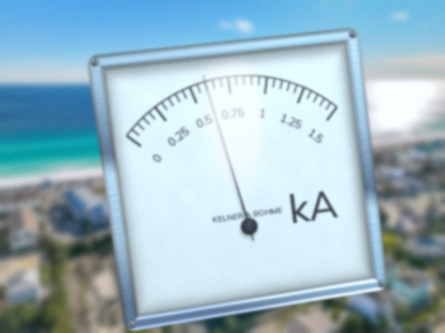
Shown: 0.6 kA
